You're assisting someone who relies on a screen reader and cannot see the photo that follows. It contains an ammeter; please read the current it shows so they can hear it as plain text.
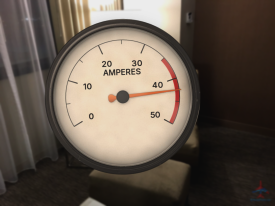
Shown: 42.5 A
